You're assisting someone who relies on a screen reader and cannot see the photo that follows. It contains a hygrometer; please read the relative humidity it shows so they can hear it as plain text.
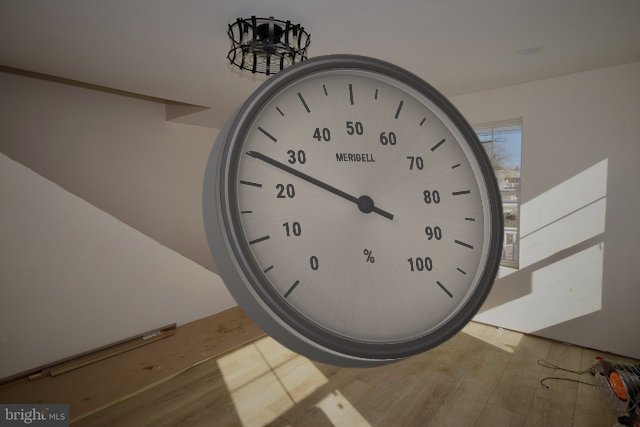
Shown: 25 %
